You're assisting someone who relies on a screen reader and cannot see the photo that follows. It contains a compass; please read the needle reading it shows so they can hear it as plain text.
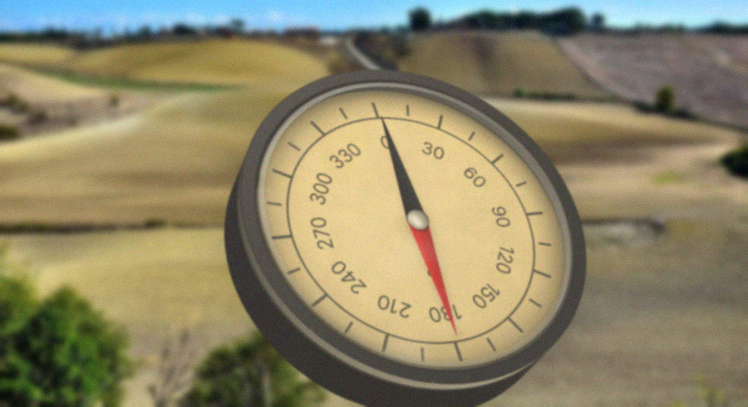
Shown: 180 °
